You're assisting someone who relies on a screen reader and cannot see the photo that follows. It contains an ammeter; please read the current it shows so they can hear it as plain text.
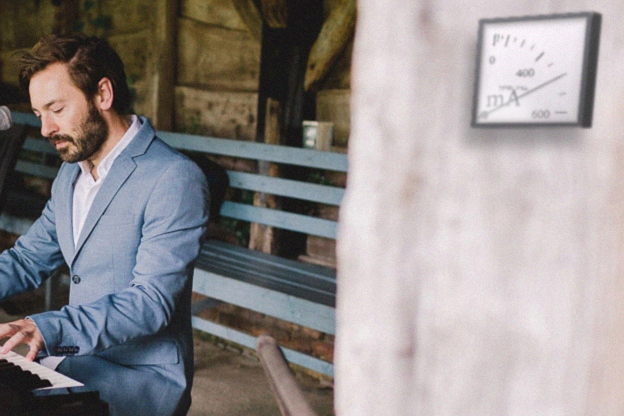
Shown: 500 mA
